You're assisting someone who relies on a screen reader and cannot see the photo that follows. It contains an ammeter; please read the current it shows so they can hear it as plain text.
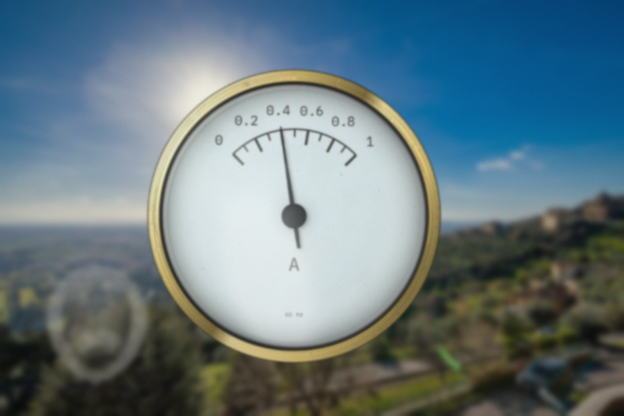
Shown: 0.4 A
